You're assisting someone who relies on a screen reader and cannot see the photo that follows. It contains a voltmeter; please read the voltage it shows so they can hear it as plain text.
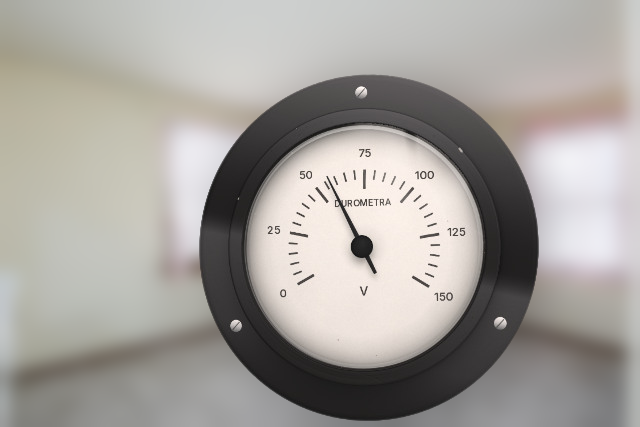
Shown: 57.5 V
